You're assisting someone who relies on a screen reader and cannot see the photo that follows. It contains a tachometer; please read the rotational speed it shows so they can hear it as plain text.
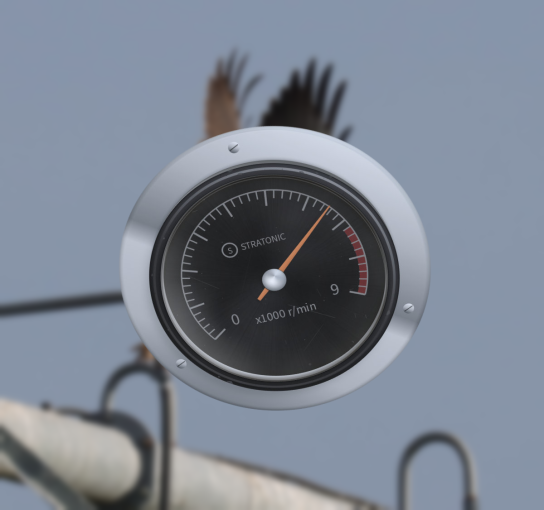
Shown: 6500 rpm
